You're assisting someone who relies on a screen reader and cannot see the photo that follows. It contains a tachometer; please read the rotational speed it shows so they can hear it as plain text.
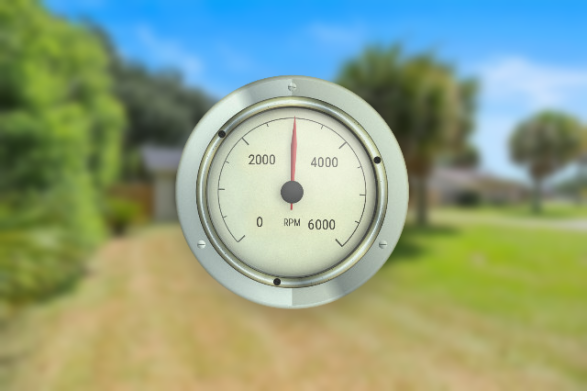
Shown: 3000 rpm
